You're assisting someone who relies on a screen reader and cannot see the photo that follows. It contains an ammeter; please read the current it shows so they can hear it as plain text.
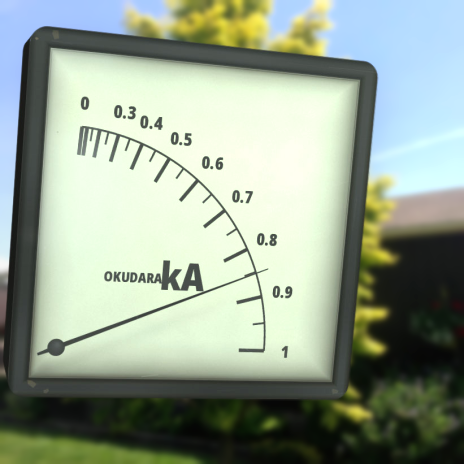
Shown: 0.85 kA
